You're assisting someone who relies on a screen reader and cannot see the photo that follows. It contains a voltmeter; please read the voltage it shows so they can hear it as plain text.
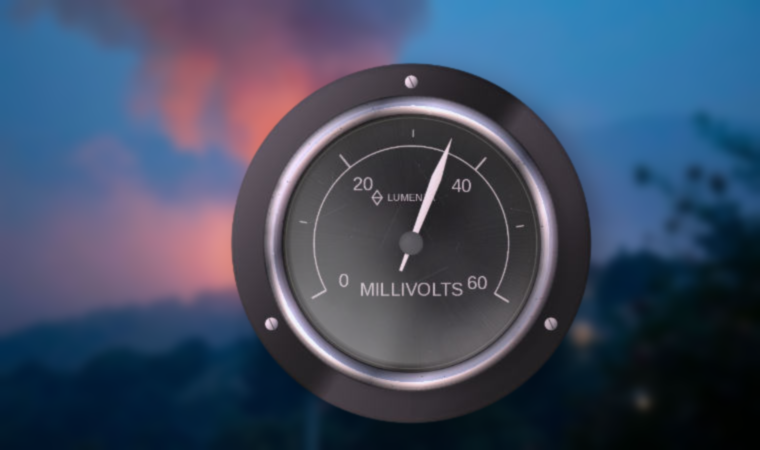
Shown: 35 mV
